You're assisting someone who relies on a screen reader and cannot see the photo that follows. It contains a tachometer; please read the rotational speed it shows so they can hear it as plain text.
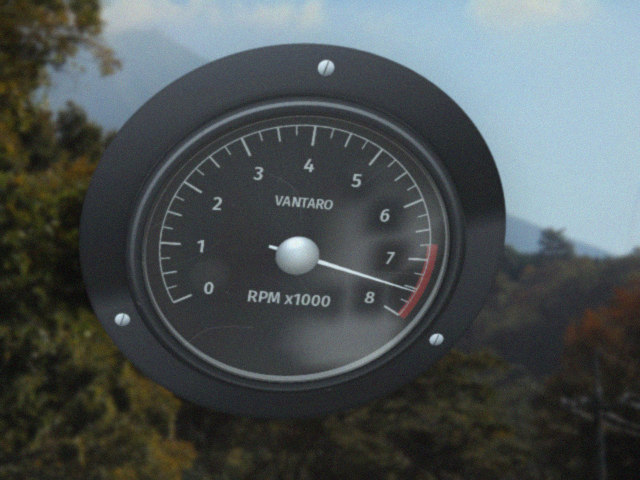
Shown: 7500 rpm
